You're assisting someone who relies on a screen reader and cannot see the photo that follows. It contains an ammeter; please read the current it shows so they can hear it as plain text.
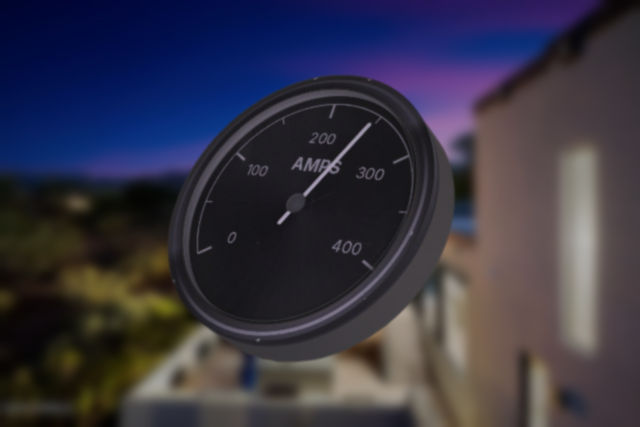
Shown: 250 A
